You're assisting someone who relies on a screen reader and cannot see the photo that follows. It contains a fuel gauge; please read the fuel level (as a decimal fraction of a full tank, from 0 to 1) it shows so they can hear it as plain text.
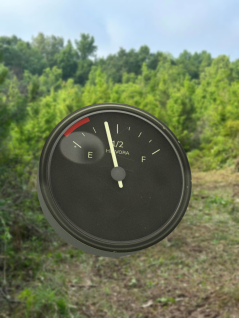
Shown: 0.375
